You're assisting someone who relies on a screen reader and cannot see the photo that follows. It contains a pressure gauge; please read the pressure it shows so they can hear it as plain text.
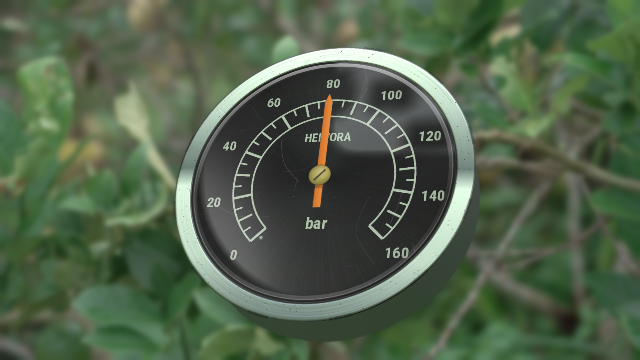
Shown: 80 bar
